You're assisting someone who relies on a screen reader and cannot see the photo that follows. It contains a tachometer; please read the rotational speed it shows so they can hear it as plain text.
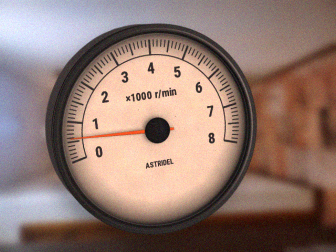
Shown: 600 rpm
